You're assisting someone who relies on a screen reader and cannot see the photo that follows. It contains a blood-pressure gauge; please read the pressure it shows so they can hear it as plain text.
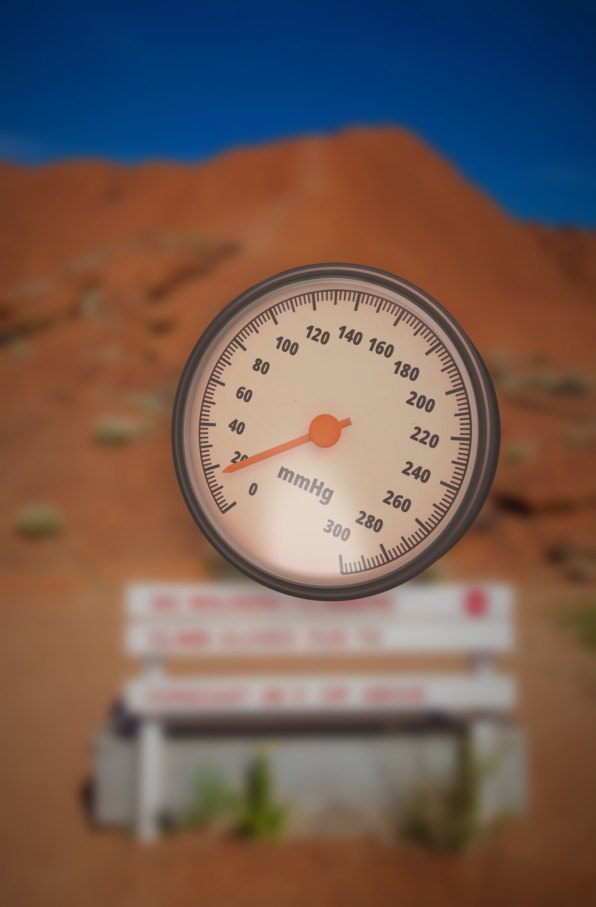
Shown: 16 mmHg
